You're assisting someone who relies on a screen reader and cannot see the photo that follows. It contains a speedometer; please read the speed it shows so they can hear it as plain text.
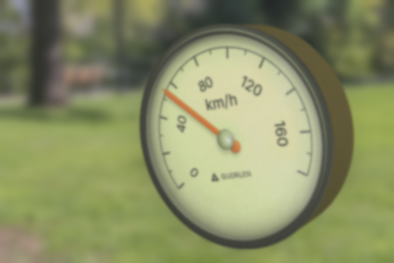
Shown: 55 km/h
